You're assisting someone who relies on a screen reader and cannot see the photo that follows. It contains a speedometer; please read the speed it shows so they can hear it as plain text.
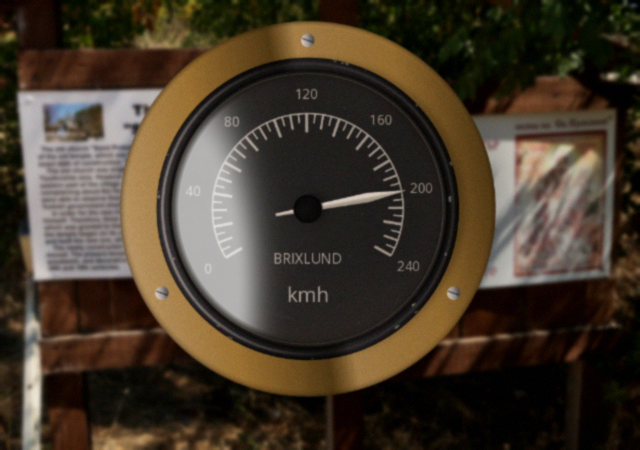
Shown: 200 km/h
